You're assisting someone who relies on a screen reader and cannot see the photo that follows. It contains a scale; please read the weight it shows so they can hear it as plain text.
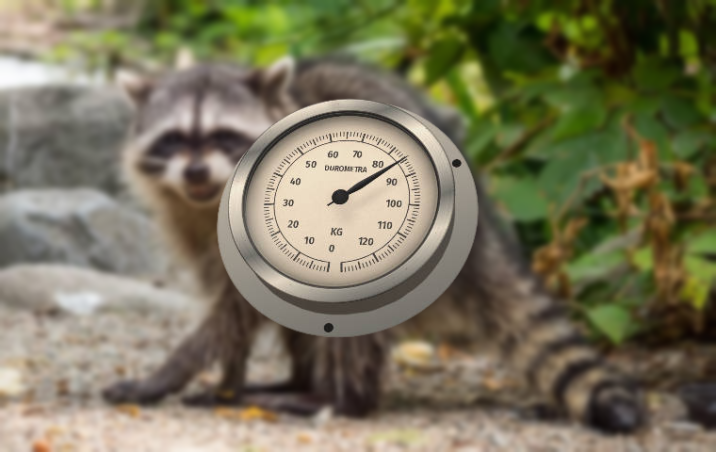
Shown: 85 kg
